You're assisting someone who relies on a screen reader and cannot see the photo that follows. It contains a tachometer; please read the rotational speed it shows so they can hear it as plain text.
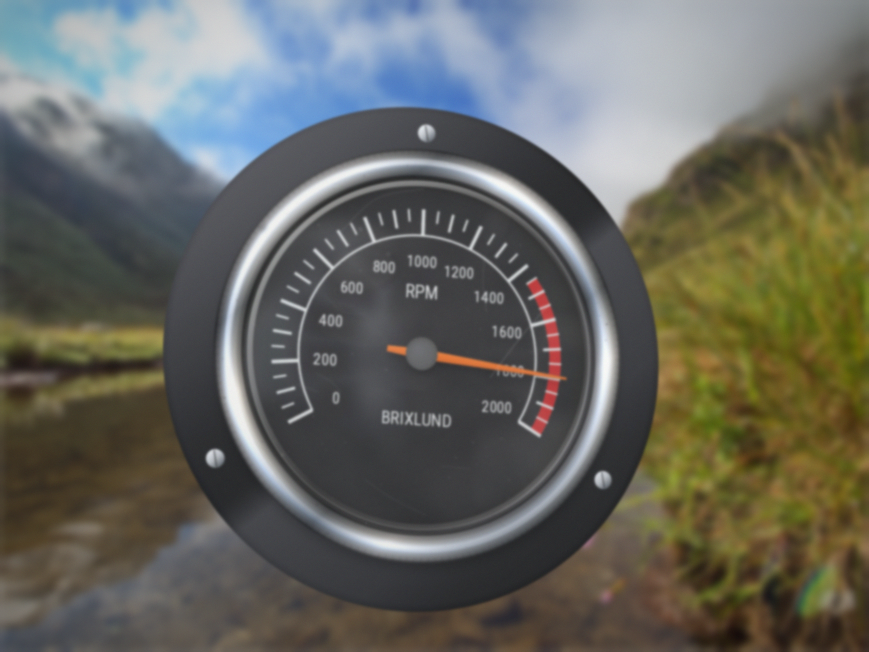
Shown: 1800 rpm
